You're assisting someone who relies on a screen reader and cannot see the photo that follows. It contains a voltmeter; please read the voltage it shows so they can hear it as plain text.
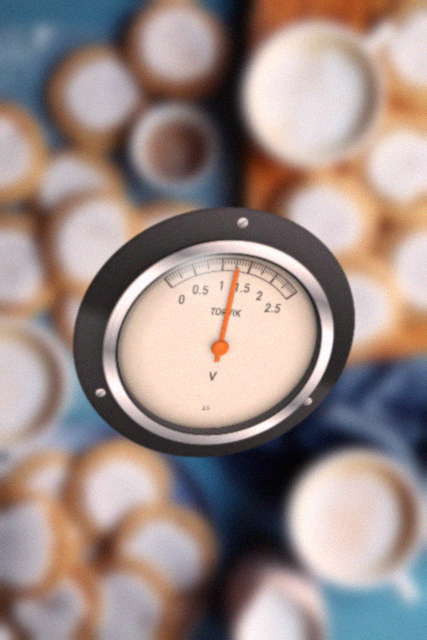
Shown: 1.25 V
